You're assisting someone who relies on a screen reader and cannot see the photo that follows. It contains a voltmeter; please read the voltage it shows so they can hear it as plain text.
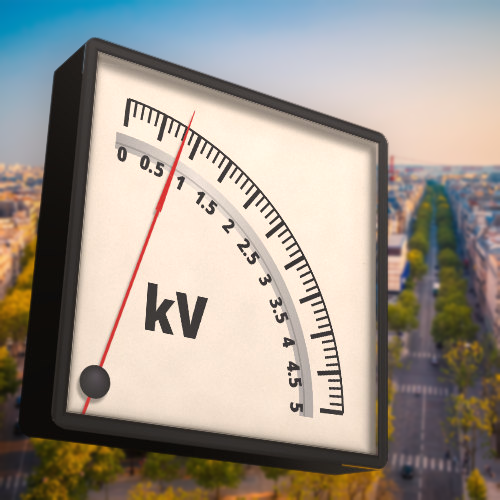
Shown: 0.8 kV
